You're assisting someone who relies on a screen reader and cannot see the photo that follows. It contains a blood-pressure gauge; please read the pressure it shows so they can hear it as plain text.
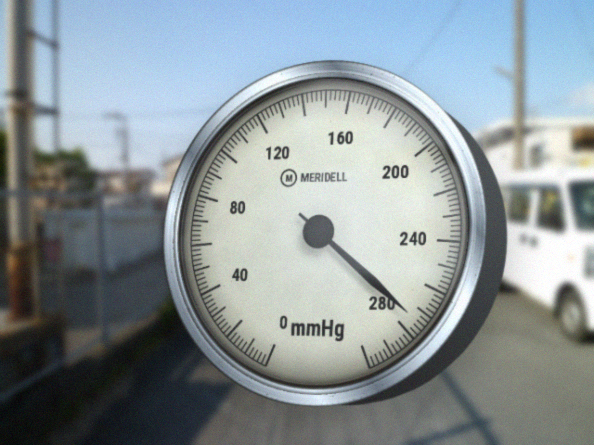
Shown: 274 mmHg
